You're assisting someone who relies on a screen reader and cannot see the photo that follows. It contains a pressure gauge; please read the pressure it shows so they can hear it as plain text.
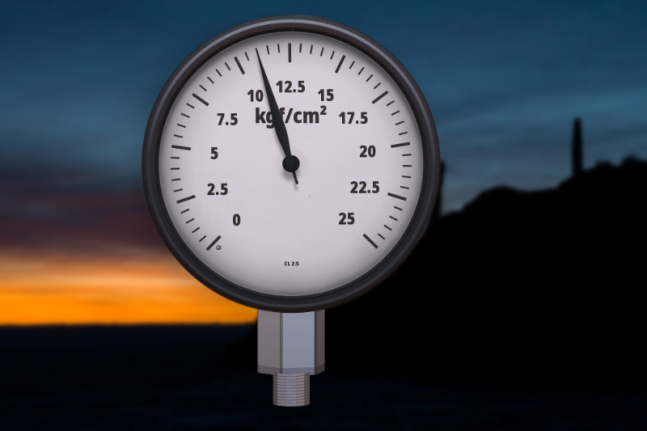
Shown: 11 kg/cm²
